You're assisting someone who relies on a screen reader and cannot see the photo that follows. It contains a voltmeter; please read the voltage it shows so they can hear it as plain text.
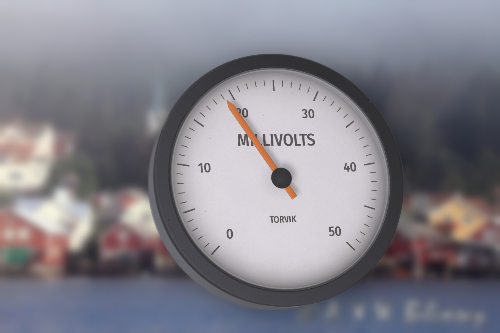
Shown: 19 mV
